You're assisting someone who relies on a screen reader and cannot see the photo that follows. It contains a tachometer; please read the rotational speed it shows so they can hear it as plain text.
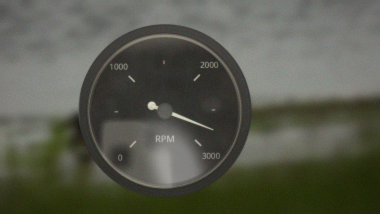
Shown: 2750 rpm
